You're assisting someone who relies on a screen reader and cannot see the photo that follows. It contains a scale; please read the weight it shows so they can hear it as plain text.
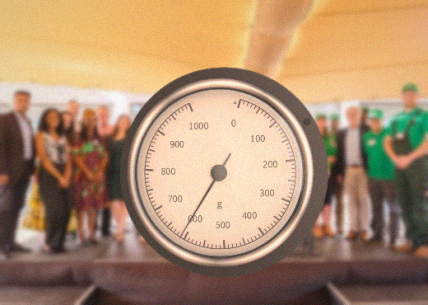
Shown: 610 g
